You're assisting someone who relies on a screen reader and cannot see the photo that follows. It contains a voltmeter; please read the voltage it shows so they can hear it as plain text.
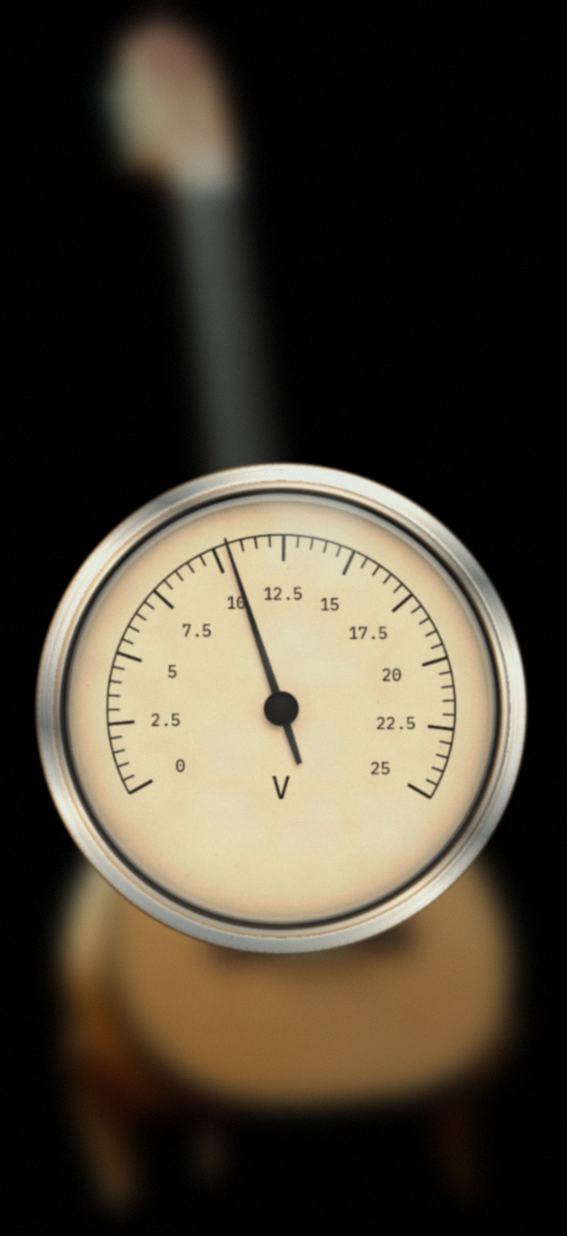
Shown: 10.5 V
